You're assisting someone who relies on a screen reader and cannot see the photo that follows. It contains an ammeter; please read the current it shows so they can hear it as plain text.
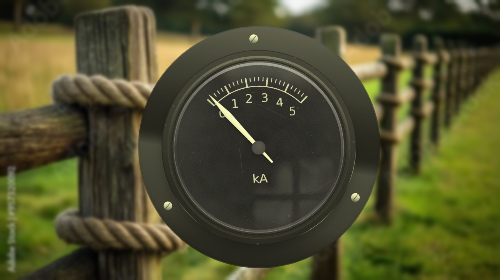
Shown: 0.2 kA
